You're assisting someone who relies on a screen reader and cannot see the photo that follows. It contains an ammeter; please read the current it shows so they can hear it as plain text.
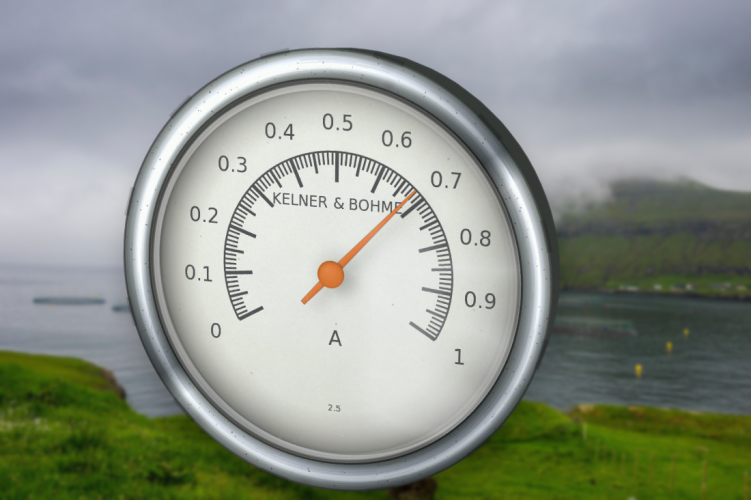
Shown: 0.68 A
